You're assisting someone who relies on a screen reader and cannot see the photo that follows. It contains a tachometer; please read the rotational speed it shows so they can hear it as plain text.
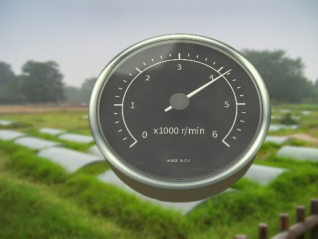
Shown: 4200 rpm
